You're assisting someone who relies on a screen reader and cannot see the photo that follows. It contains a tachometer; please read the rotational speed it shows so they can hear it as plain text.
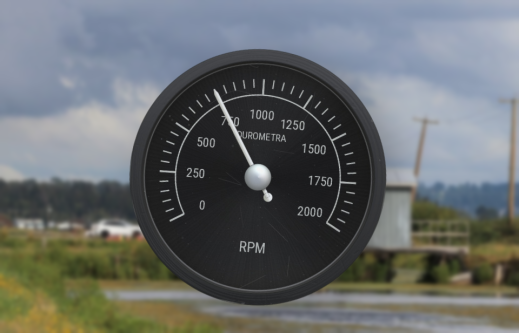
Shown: 750 rpm
